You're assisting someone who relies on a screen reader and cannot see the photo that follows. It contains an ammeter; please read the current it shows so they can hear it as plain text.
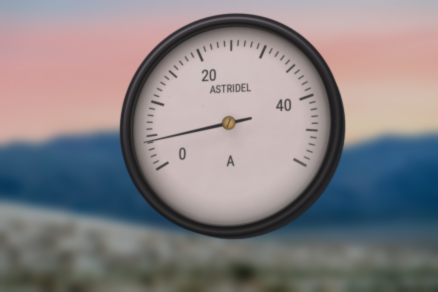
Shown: 4 A
